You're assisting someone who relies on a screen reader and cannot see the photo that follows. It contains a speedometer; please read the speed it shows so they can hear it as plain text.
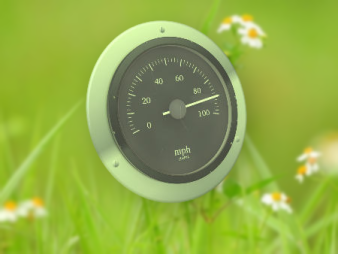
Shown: 90 mph
